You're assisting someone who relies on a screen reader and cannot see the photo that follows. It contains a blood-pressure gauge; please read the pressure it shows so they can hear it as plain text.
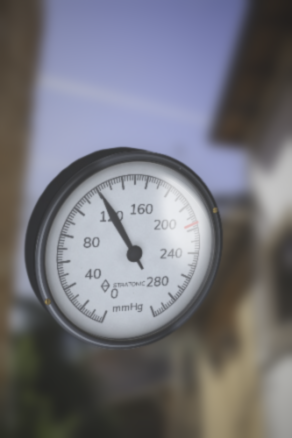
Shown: 120 mmHg
